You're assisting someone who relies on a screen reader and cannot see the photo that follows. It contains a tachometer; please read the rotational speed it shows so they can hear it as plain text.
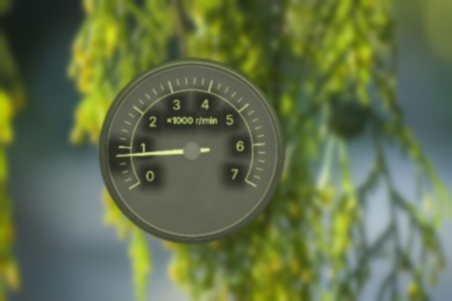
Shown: 800 rpm
